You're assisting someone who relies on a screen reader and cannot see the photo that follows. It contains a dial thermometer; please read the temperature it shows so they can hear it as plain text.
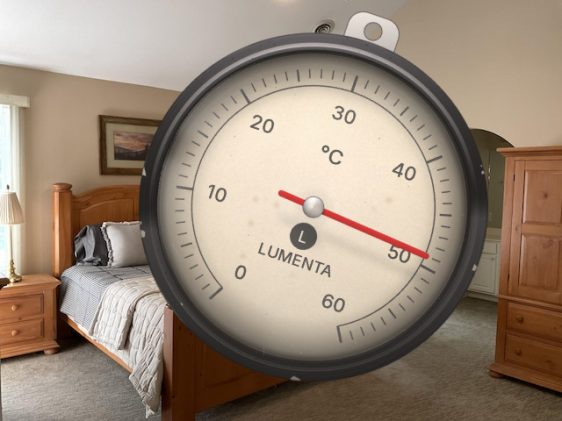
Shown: 49 °C
